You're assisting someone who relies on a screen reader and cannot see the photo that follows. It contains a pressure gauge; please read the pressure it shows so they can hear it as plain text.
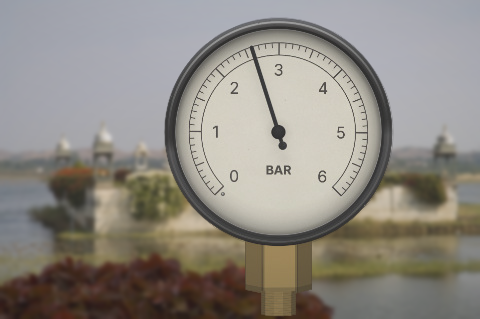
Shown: 2.6 bar
